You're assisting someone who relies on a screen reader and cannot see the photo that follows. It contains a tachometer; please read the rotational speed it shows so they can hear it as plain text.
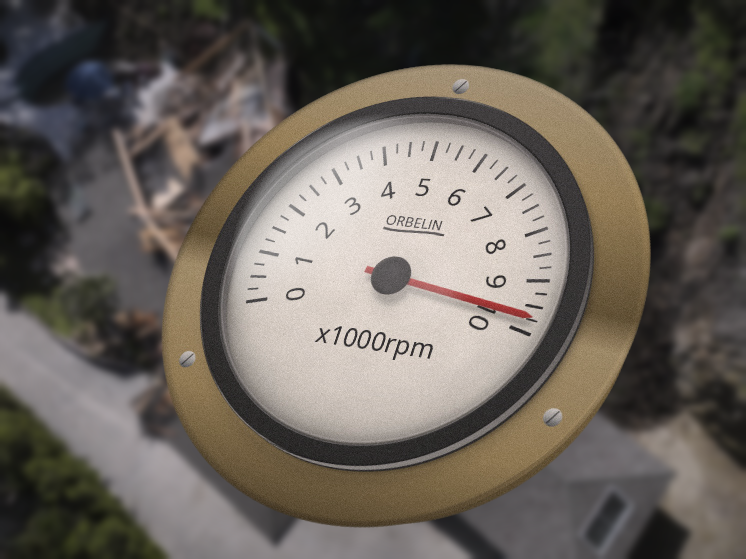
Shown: 9750 rpm
